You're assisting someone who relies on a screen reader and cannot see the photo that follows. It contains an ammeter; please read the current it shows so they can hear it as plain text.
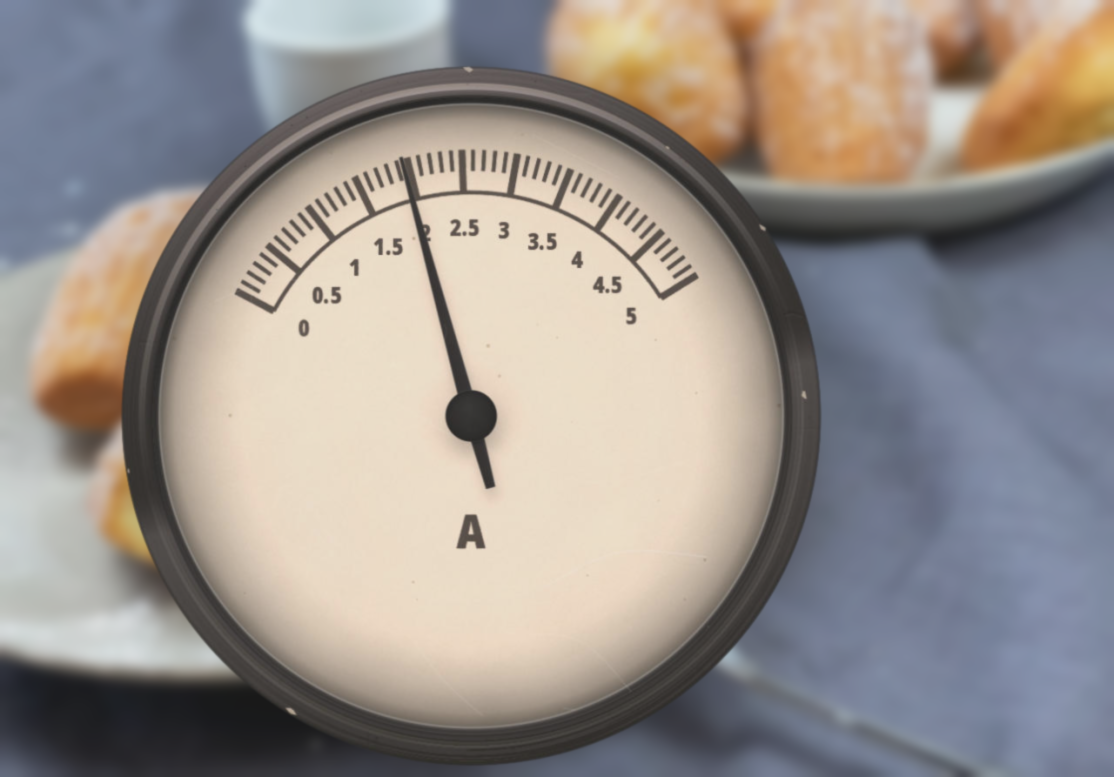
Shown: 1.95 A
